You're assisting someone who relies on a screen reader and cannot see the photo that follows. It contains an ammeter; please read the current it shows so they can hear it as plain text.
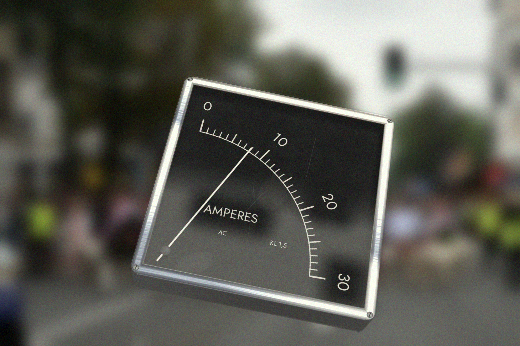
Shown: 8 A
